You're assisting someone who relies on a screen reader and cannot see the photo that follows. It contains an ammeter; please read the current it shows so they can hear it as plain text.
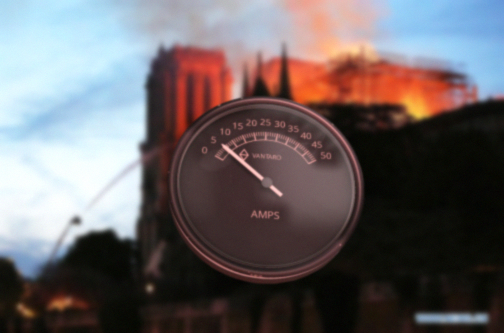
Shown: 5 A
